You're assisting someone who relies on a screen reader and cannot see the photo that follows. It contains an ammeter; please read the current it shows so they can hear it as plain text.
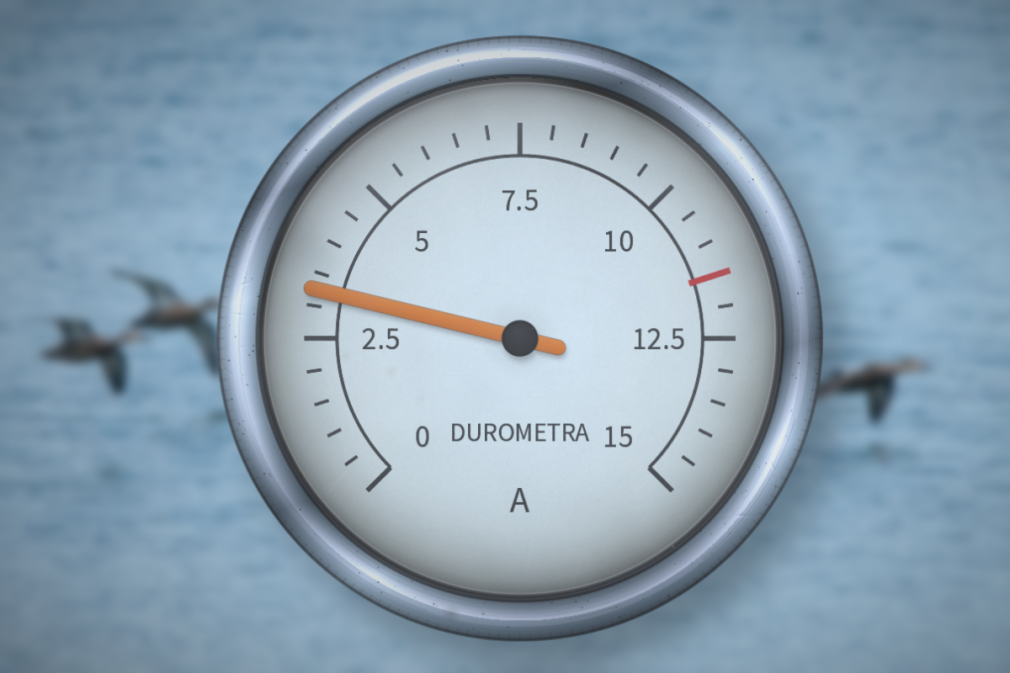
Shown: 3.25 A
